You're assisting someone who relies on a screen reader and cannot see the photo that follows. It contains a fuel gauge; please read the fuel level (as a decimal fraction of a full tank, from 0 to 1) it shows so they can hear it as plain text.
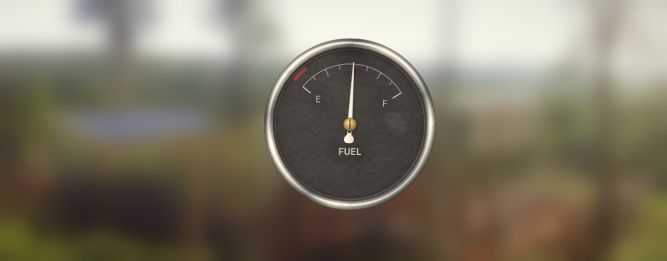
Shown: 0.5
